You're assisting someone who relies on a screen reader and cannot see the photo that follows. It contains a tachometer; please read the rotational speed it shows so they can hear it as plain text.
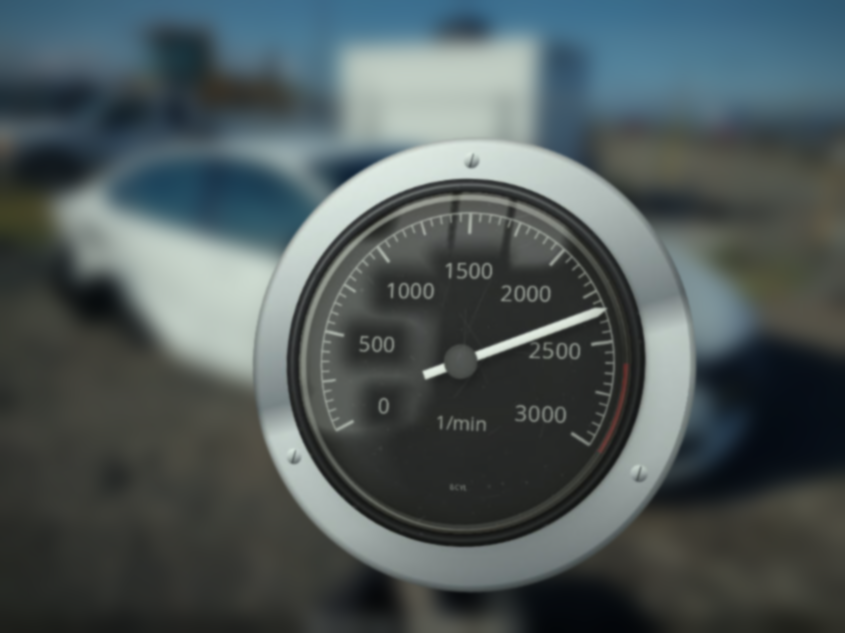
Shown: 2350 rpm
